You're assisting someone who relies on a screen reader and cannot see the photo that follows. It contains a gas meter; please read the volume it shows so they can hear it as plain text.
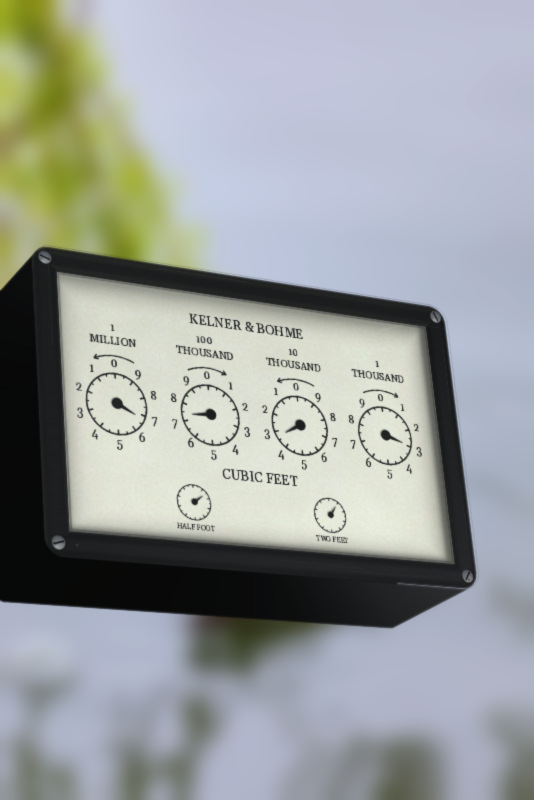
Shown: 673300 ft³
